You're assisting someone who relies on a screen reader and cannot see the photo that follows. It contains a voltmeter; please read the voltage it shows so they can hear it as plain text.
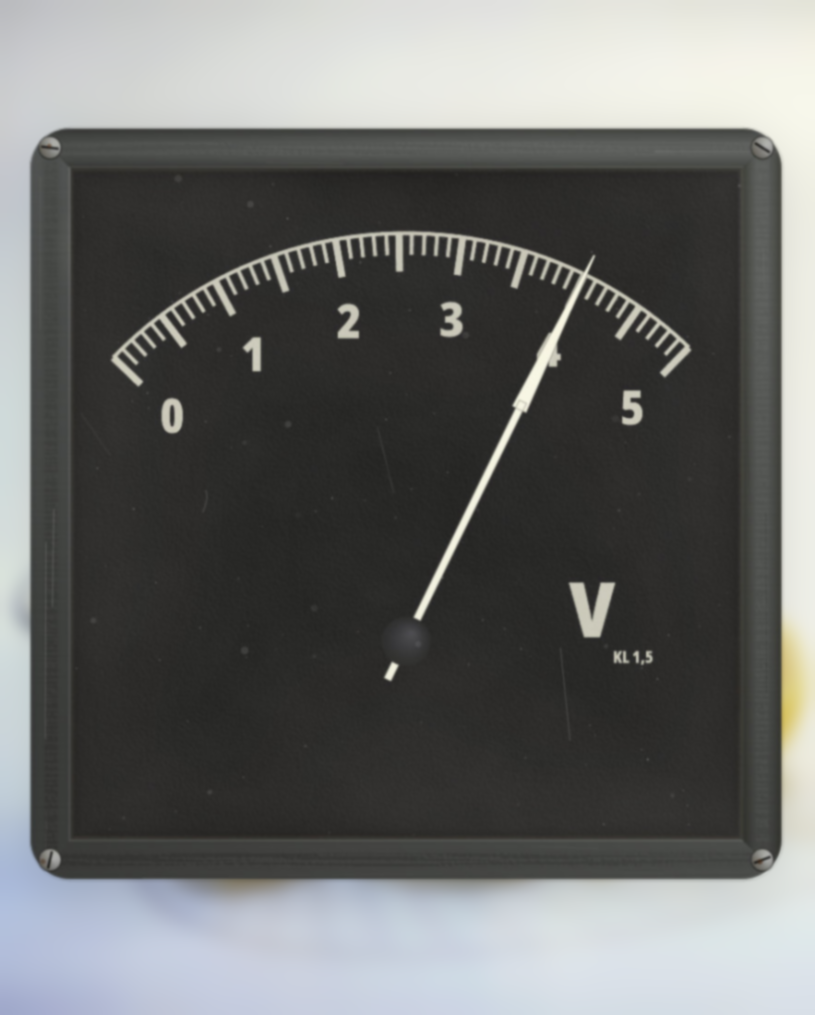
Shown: 4 V
